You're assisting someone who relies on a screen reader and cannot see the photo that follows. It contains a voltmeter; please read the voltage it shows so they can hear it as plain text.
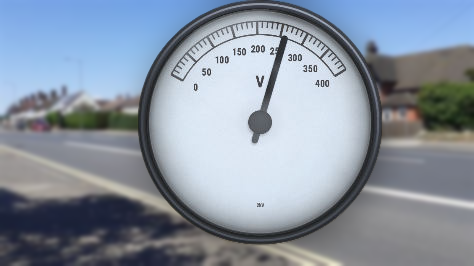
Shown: 260 V
